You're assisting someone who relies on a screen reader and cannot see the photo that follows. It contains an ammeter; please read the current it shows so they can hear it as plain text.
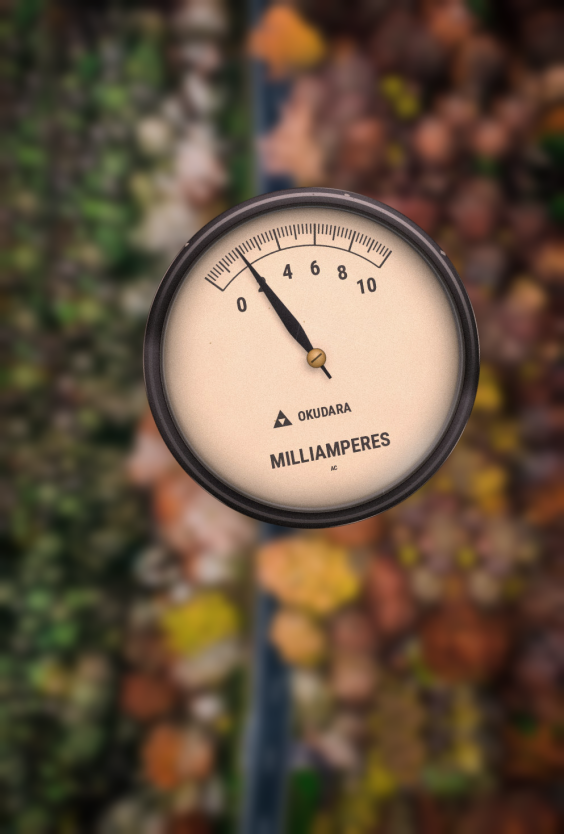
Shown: 2 mA
